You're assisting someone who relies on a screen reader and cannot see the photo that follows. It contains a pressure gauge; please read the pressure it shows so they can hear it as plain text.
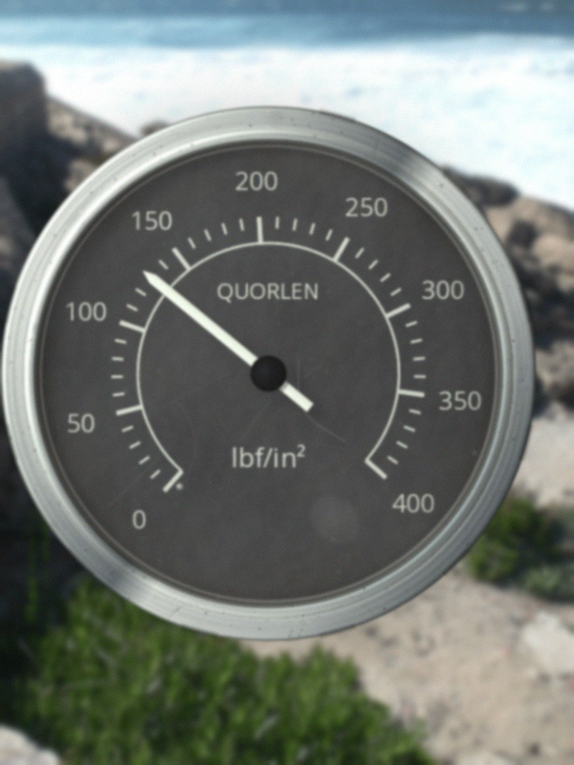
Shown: 130 psi
